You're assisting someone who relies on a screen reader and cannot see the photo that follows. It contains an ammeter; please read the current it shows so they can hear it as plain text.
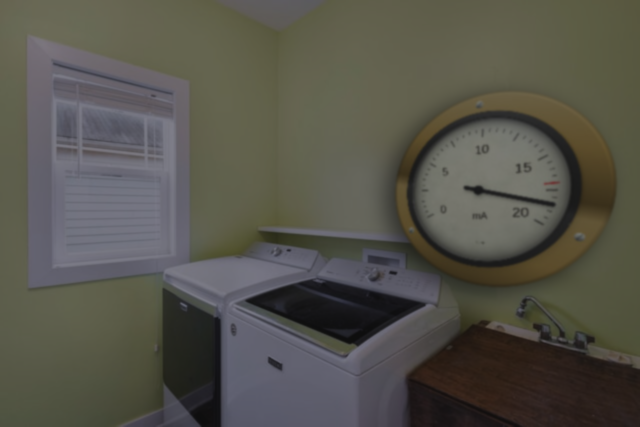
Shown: 18.5 mA
